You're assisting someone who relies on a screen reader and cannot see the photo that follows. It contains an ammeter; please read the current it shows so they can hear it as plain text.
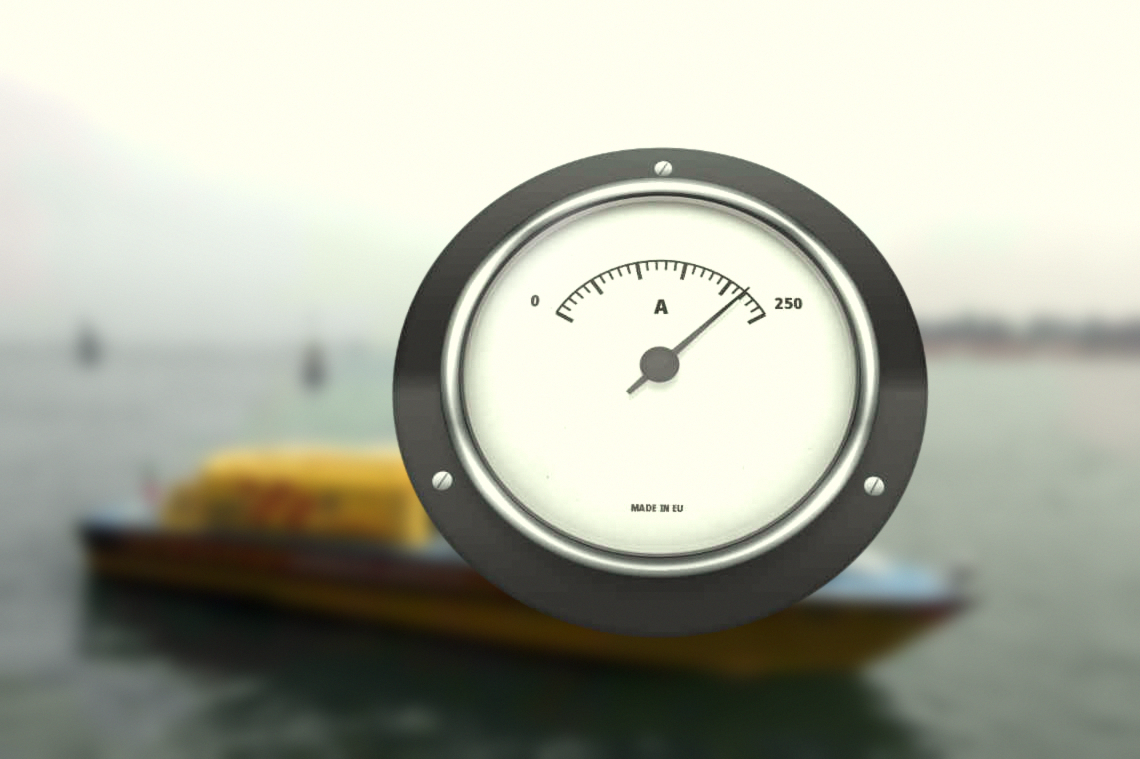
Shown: 220 A
